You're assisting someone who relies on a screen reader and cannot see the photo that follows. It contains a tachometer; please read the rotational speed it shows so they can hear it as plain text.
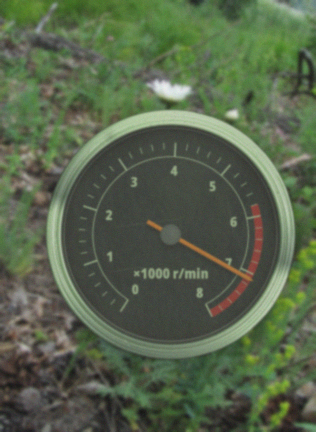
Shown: 7100 rpm
